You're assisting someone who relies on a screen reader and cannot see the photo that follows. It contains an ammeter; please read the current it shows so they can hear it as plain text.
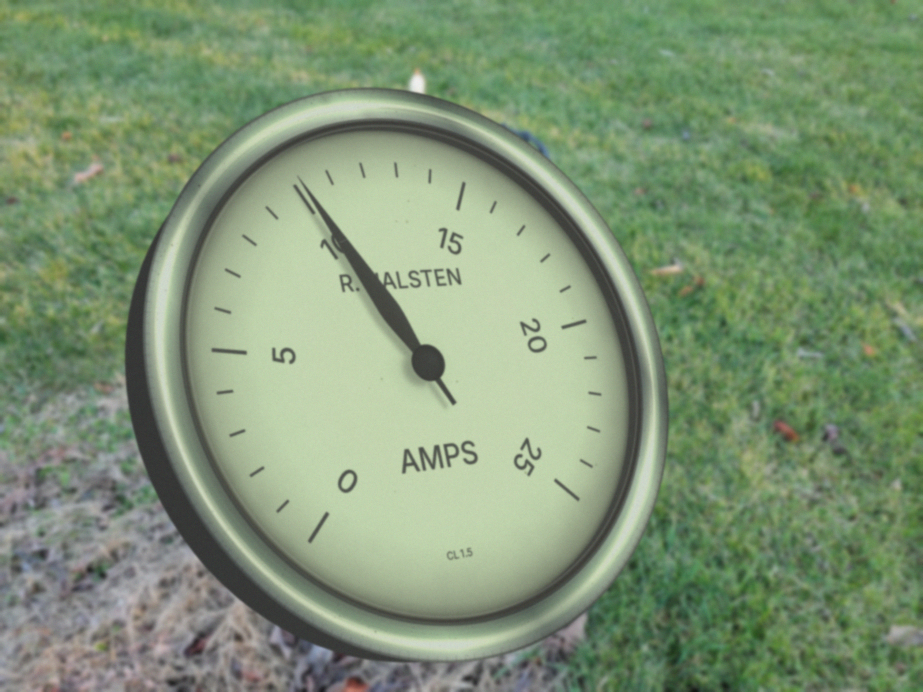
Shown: 10 A
